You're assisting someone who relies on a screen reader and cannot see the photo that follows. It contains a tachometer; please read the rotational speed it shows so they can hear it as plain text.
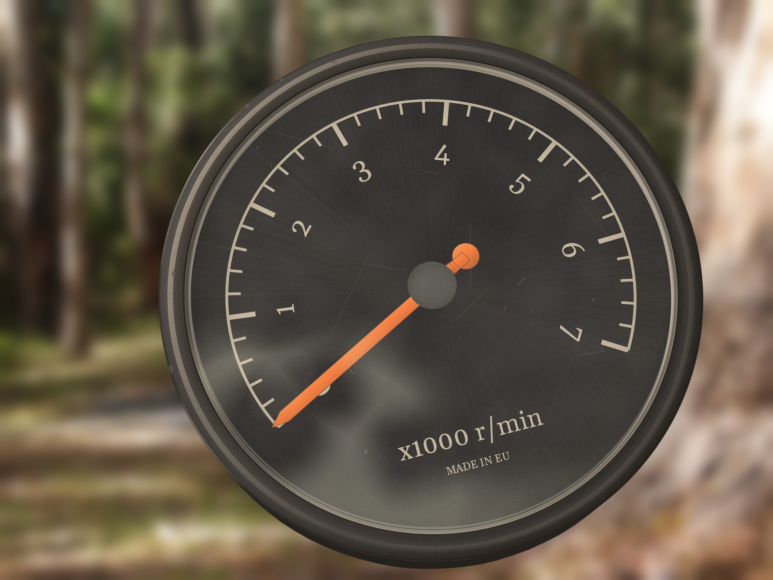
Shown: 0 rpm
